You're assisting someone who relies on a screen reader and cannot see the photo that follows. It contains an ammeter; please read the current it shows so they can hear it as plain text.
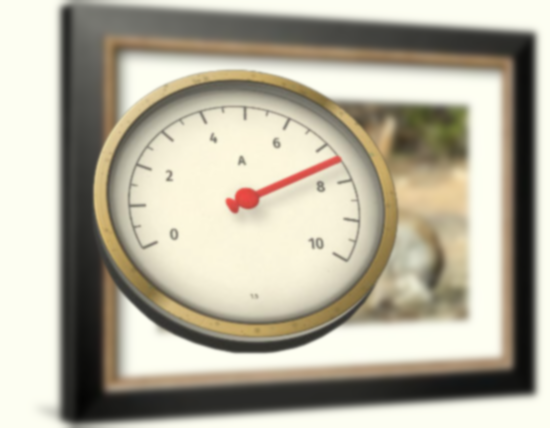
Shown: 7.5 A
